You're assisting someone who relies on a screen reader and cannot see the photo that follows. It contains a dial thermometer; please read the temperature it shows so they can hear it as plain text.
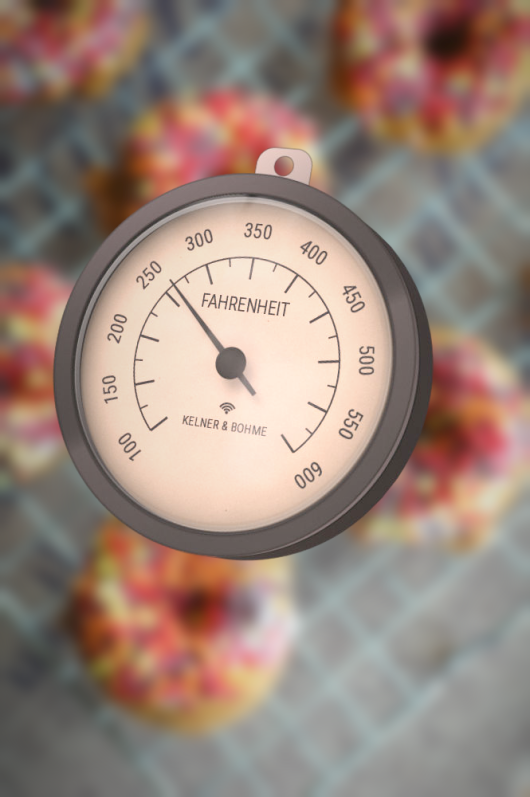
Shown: 262.5 °F
